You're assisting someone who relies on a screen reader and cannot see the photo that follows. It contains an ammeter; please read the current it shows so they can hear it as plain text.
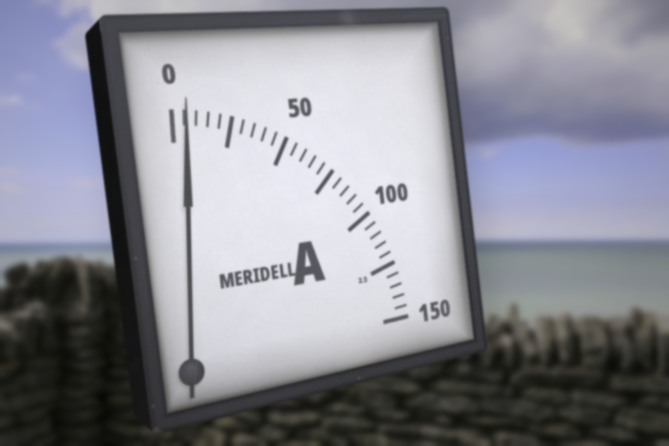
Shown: 5 A
